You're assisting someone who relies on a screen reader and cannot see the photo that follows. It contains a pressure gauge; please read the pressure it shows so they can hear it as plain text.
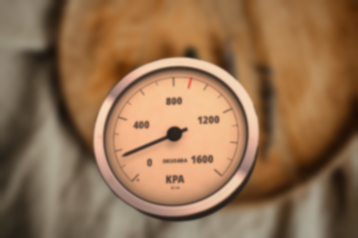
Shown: 150 kPa
